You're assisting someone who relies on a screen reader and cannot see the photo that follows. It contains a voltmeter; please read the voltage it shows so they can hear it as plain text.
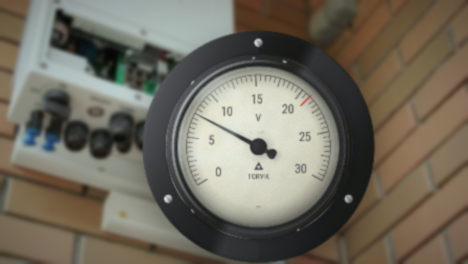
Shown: 7.5 V
